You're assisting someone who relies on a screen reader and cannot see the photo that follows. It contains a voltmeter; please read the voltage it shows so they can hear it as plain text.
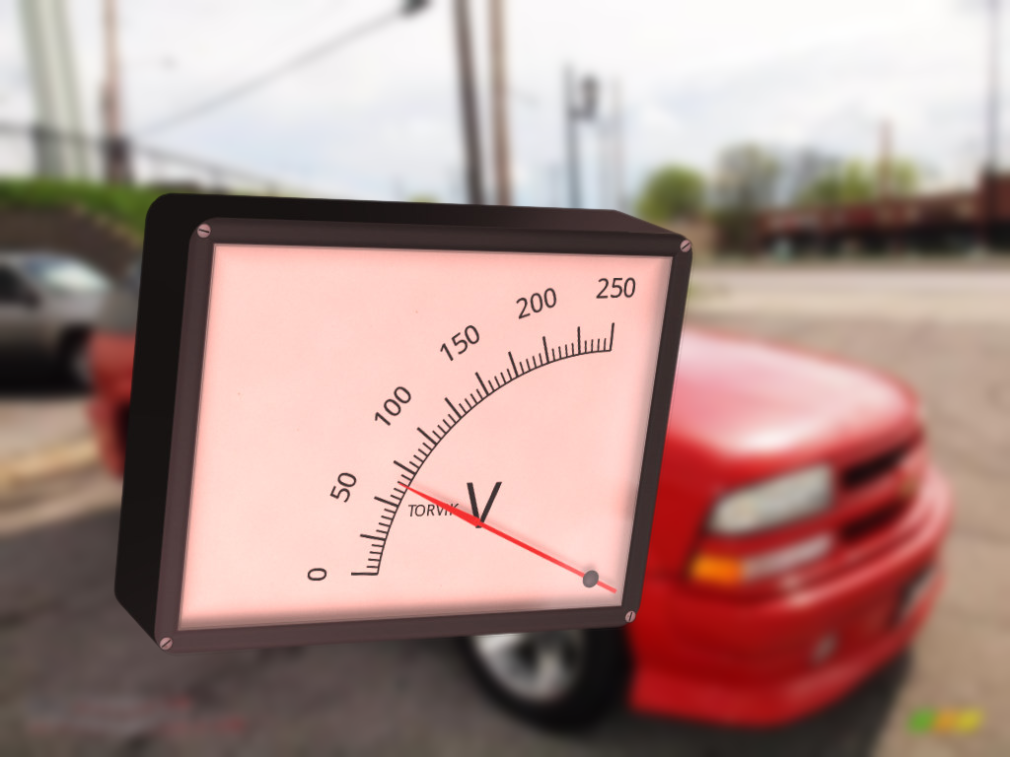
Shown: 65 V
